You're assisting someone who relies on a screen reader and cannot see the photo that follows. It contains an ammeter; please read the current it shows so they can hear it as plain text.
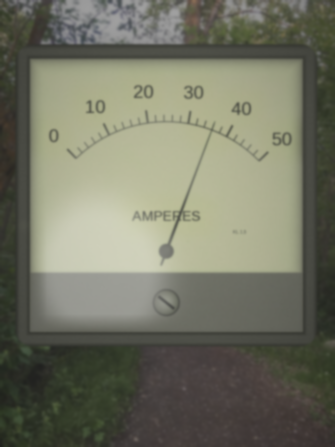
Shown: 36 A
